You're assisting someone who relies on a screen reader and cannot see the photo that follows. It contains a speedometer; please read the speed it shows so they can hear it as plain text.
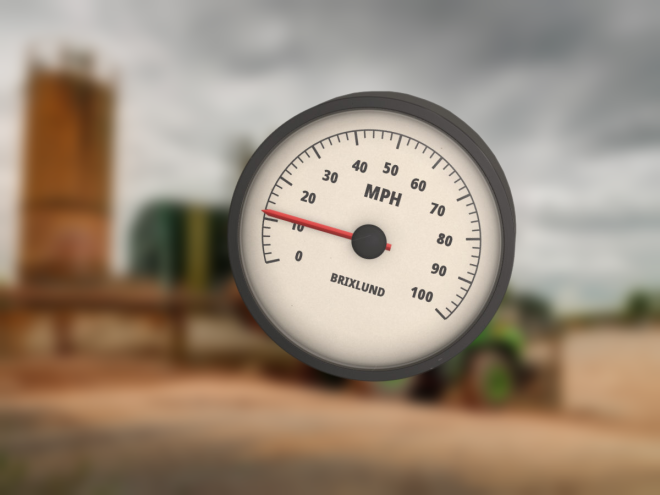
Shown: 12 mph
